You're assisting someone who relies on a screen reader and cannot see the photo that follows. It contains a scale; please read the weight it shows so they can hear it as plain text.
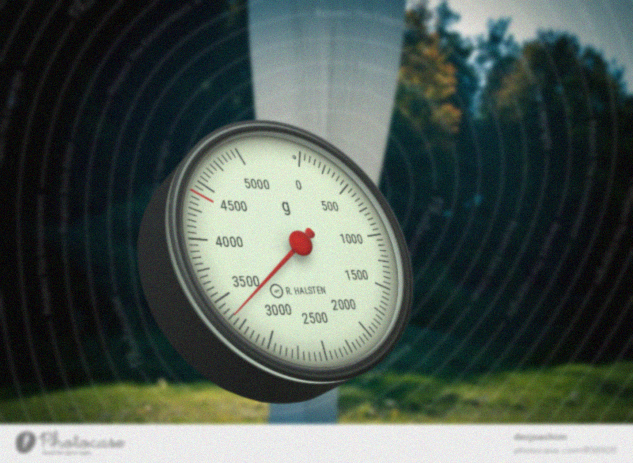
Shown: 3350 g
